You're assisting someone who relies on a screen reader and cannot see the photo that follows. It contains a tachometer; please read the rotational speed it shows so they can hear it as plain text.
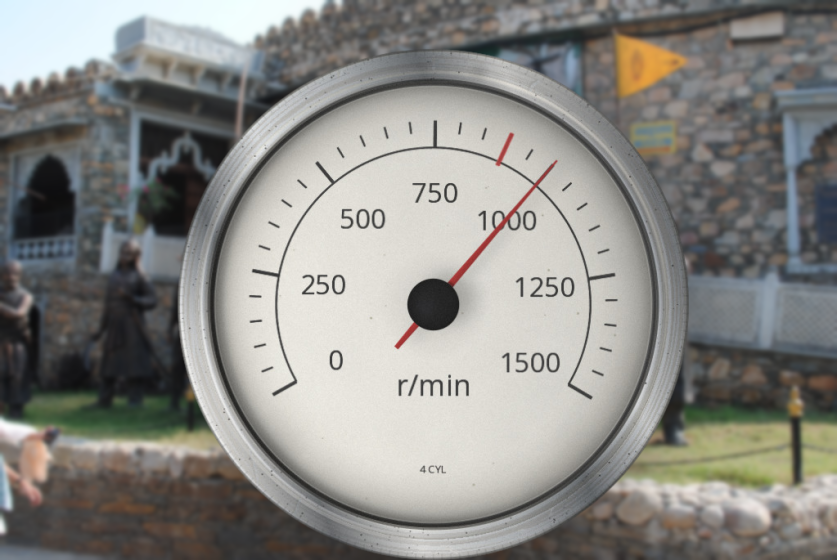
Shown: 1000 rpm
